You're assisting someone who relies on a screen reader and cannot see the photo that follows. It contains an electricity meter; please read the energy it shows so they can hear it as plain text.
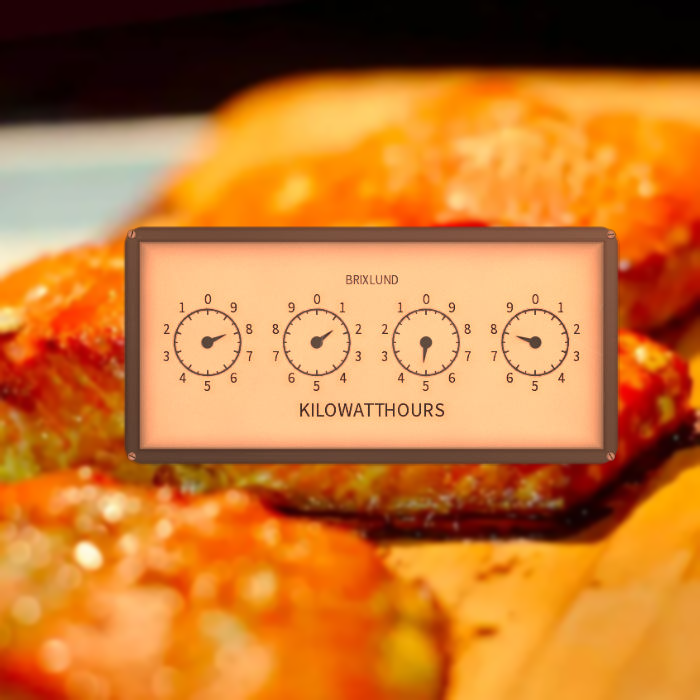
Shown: 8148 kWh
